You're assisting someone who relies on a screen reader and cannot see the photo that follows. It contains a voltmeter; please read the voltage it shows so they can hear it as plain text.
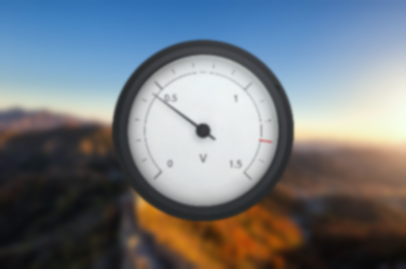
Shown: 0.45 V
